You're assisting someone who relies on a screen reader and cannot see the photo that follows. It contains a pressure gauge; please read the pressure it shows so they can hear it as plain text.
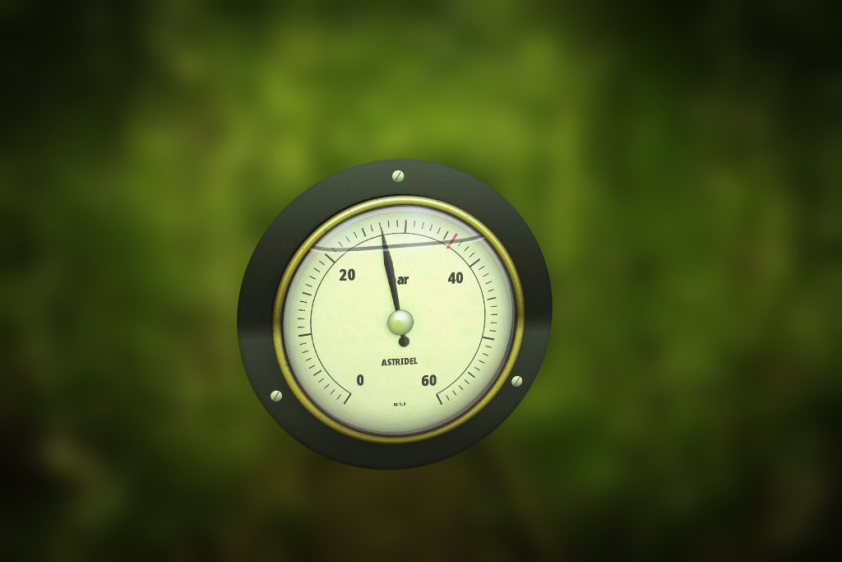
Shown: 27 bar
